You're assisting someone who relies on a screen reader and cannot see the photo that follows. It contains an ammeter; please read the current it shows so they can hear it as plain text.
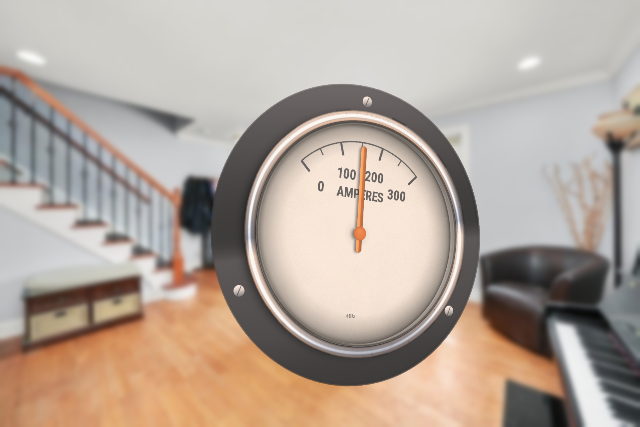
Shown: 150 A
